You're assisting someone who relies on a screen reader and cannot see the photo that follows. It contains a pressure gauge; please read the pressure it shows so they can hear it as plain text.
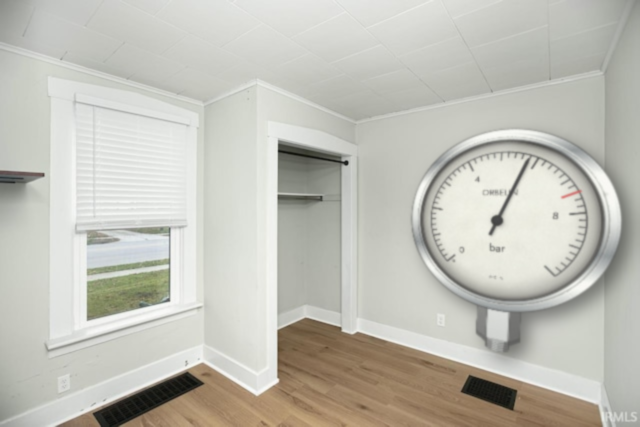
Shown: 5.8 bar
